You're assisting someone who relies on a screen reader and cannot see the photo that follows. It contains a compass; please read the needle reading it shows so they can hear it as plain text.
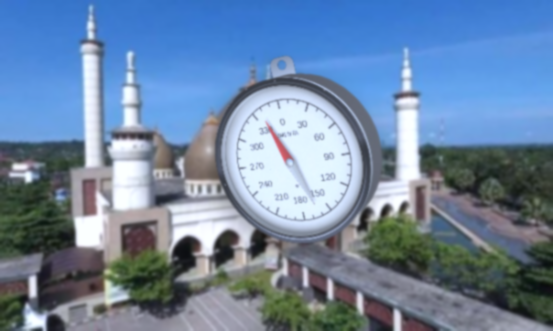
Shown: 340 °
